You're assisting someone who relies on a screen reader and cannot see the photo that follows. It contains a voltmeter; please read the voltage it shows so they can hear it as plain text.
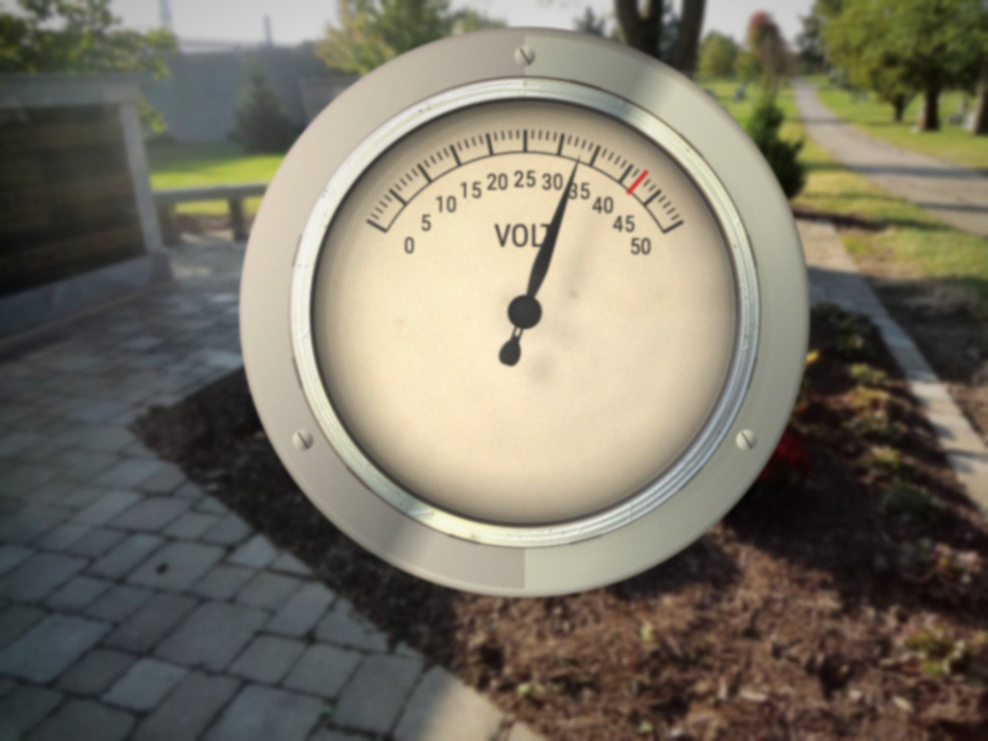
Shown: 33 V
